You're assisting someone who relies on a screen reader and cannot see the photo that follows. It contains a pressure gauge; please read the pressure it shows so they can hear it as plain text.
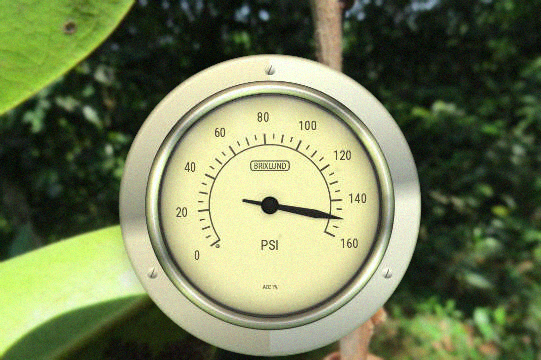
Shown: 150 psi
